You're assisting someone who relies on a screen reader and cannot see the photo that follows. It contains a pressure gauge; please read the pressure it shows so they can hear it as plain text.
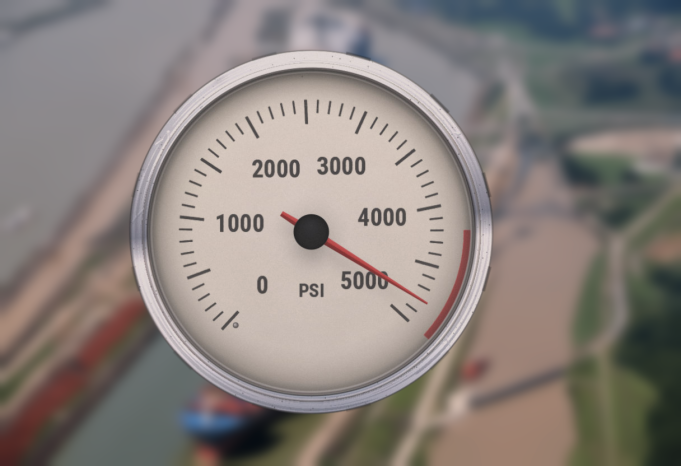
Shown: 4800 psi
